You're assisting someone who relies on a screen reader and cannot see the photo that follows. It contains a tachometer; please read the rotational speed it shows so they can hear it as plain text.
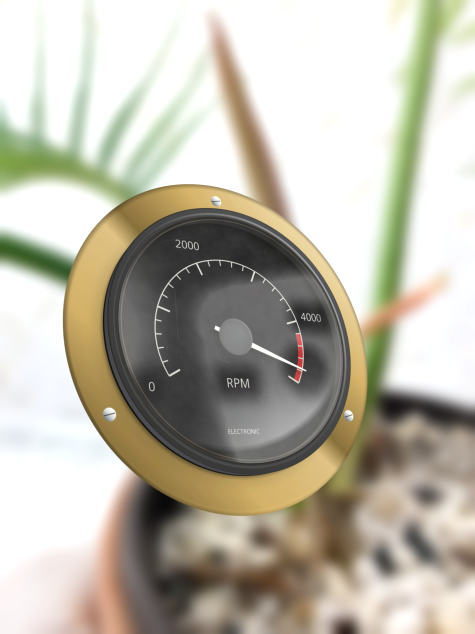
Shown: 4800 rpm
